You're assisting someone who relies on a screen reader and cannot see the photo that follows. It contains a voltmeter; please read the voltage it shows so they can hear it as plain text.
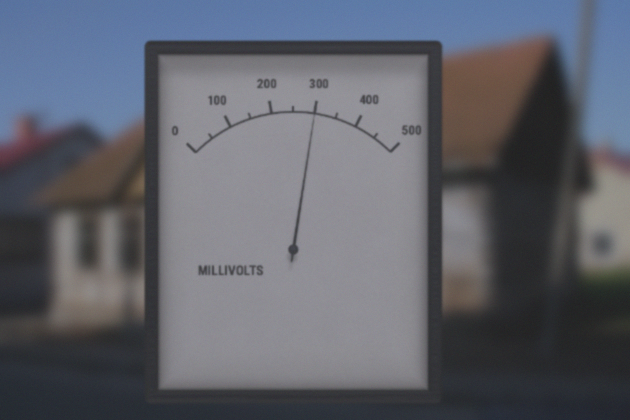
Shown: 300 mV
